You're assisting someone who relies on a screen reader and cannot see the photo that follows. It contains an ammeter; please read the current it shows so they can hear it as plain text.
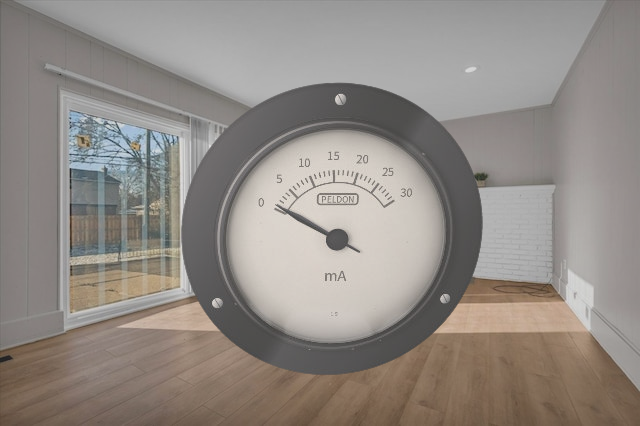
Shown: 1 mA
